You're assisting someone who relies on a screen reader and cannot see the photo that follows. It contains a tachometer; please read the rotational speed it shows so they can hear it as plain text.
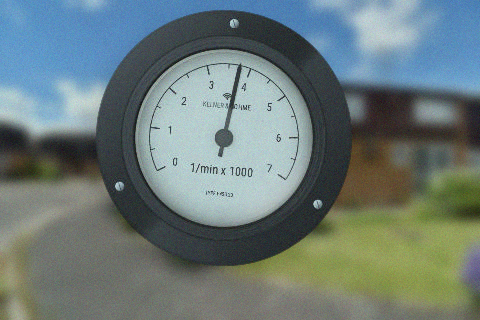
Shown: 3750 rpm
